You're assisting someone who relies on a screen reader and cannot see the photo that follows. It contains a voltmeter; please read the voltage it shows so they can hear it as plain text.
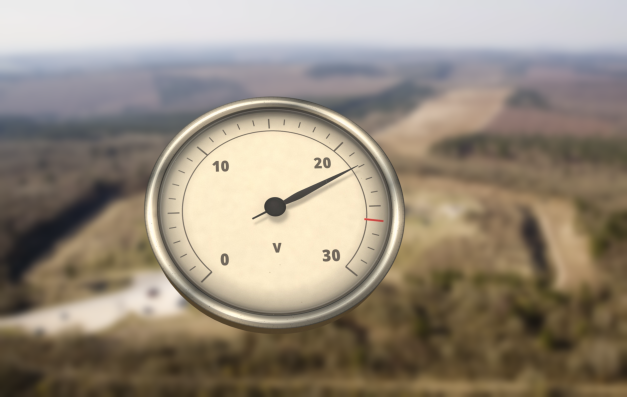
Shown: 22 V
